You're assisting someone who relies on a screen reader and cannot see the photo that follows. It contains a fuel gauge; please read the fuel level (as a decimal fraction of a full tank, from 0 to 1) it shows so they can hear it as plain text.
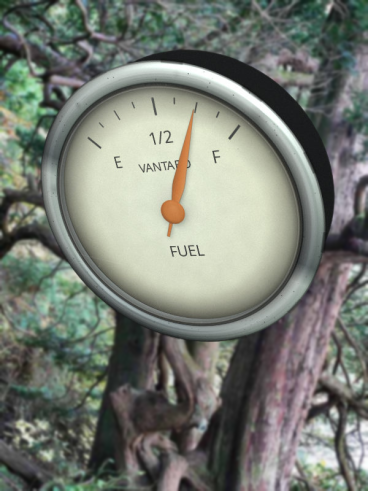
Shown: 0.75
